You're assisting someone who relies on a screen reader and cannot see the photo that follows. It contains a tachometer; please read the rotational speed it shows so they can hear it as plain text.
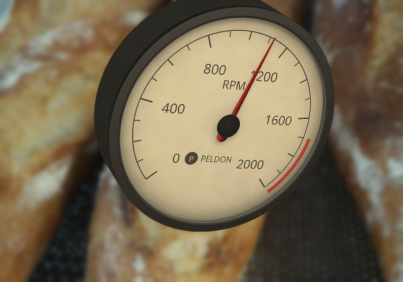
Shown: 1100 rpm
